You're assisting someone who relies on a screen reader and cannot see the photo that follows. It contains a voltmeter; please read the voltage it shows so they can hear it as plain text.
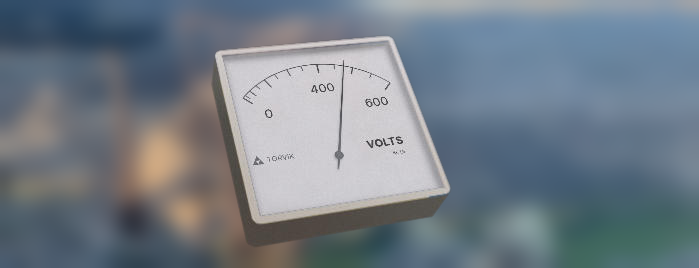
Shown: 475 V
